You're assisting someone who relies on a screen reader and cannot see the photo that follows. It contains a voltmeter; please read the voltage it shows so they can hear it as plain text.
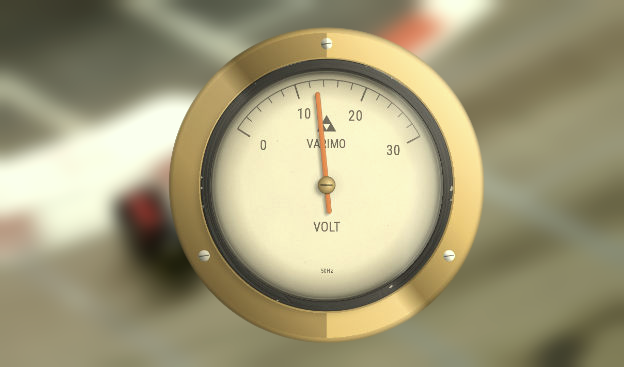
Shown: 13 V
